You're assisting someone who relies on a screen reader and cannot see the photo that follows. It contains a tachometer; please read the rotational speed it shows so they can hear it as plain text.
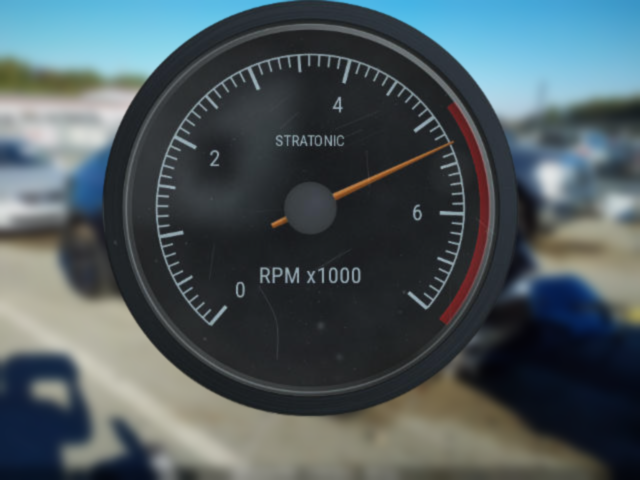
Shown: 5300 rpm
